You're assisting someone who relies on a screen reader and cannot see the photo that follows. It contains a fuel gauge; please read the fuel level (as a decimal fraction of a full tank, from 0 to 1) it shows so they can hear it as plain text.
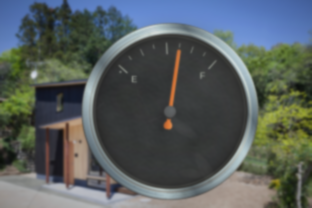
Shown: 0.625
